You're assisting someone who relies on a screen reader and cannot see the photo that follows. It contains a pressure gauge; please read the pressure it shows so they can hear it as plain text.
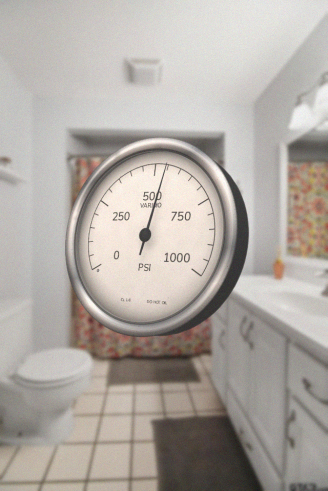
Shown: 550 psi
